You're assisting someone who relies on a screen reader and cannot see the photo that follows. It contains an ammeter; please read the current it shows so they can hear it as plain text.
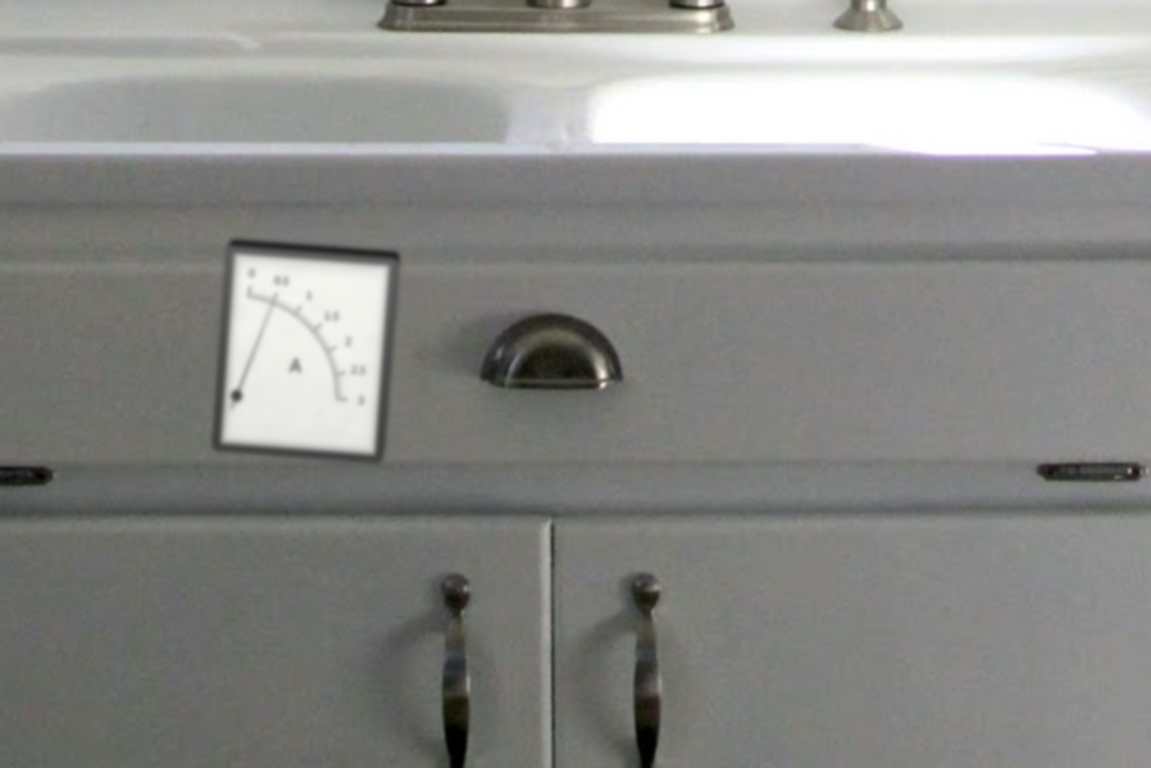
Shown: 0.5 A
